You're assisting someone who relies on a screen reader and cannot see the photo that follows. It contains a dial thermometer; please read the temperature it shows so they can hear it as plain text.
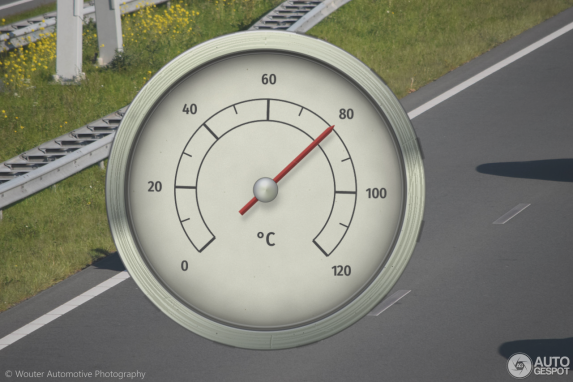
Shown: 80 °C
